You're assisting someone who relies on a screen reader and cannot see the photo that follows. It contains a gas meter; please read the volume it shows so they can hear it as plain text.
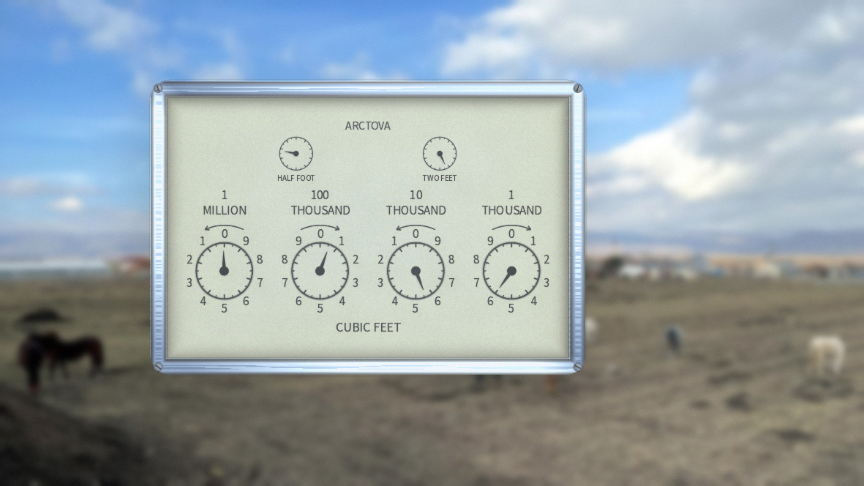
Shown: 5600 ft³
